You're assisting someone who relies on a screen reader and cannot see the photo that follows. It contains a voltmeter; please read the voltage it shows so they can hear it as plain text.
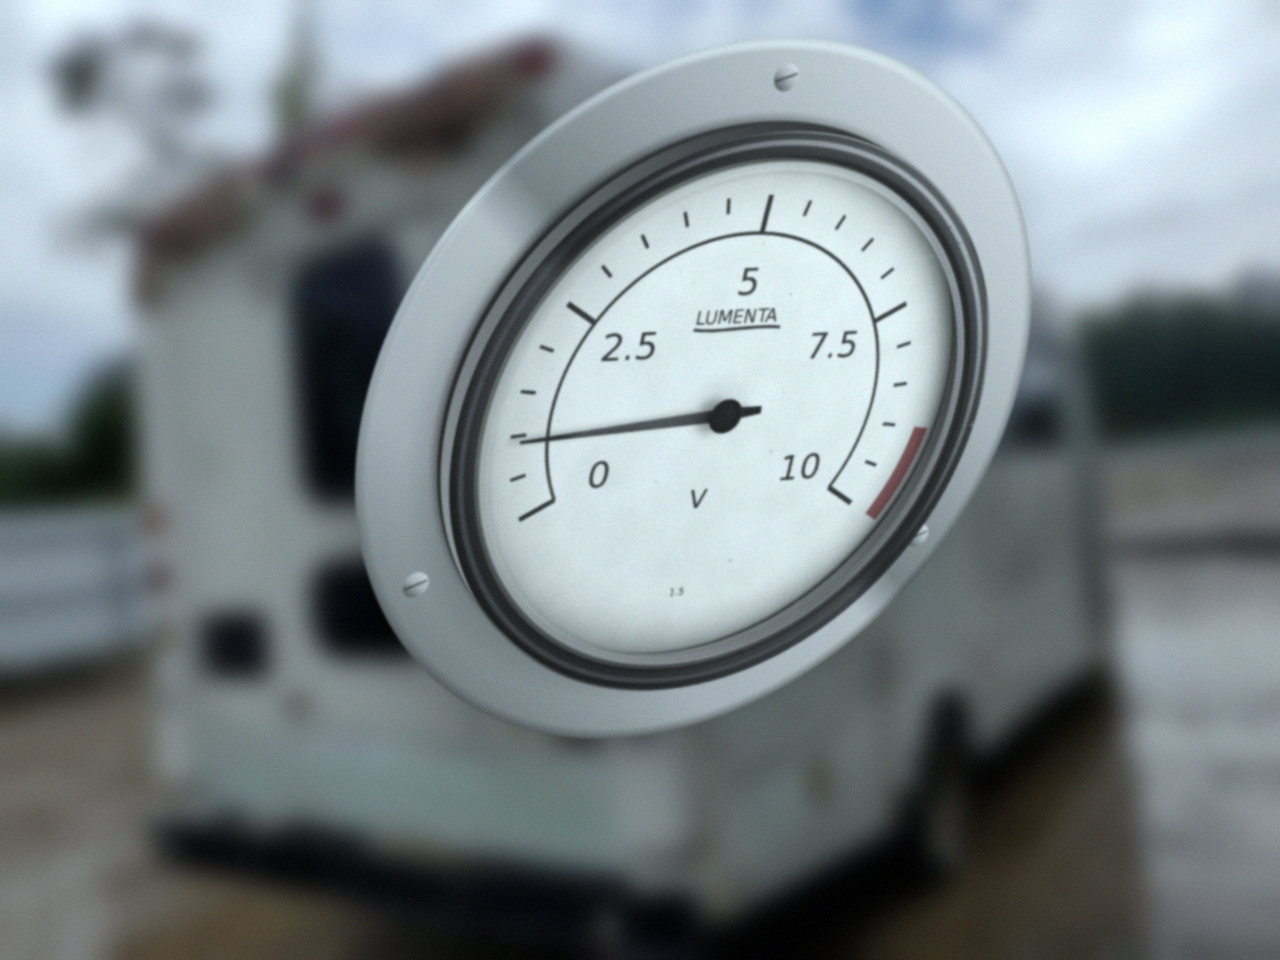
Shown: 1 V
